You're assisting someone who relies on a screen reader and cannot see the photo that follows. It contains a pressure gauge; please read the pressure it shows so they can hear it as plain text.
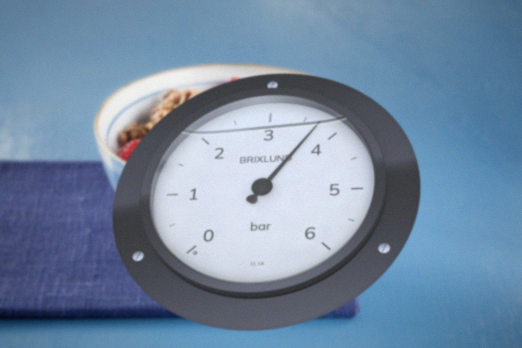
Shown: 3.75 bar
